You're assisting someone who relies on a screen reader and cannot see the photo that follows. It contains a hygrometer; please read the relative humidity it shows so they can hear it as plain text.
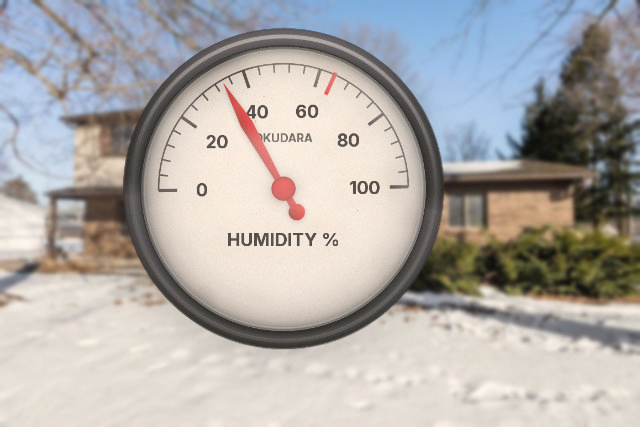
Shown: 34 %
